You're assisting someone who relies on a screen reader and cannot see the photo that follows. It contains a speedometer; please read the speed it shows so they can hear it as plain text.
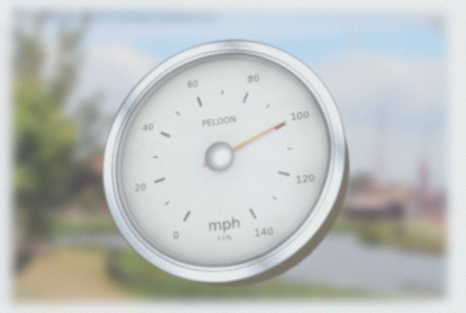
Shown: 100 mph
